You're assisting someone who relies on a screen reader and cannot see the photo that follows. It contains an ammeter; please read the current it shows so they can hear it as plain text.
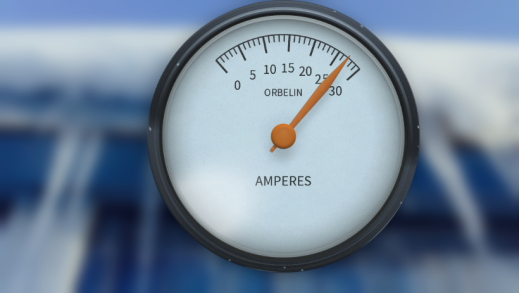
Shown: 27 A
